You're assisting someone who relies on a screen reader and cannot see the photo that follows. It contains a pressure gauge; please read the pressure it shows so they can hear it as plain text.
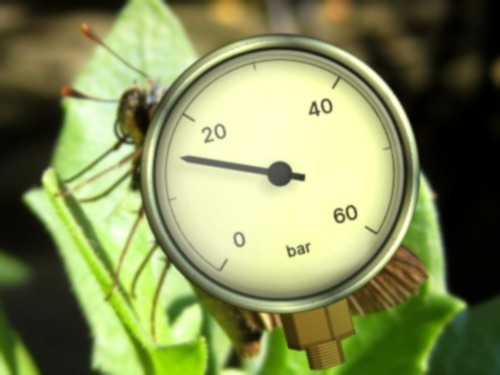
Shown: 15 bar
